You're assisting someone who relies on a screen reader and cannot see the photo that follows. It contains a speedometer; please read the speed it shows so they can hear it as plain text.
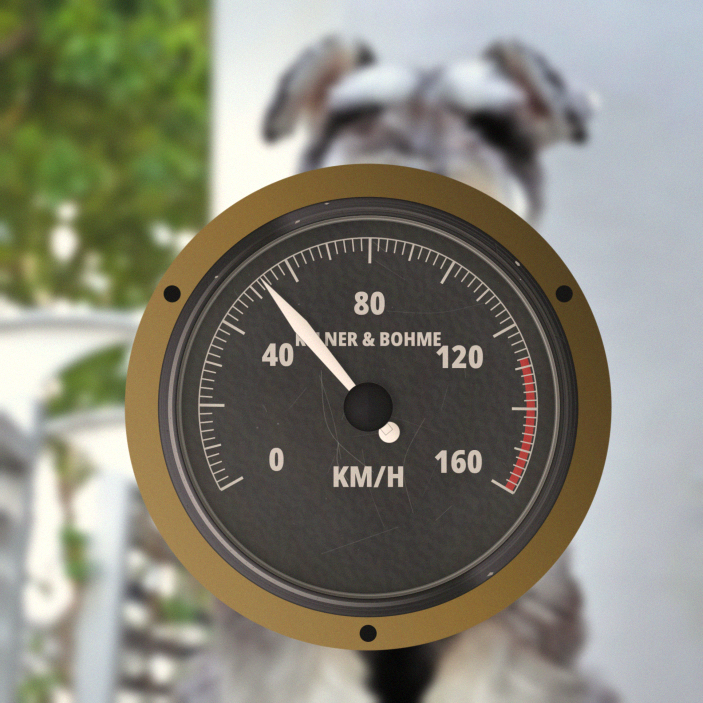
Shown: 53 km/h
